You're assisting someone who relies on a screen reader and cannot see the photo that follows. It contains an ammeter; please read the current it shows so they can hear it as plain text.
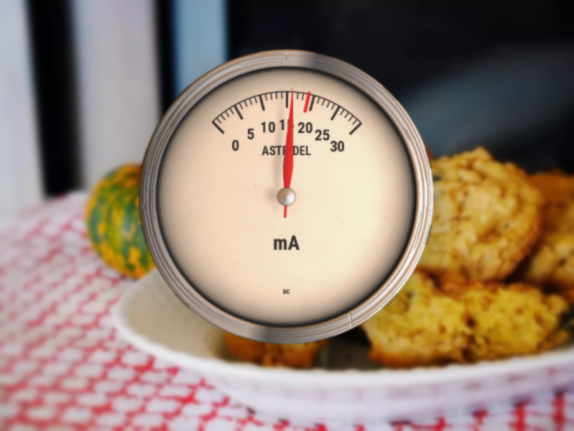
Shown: 16 mA
